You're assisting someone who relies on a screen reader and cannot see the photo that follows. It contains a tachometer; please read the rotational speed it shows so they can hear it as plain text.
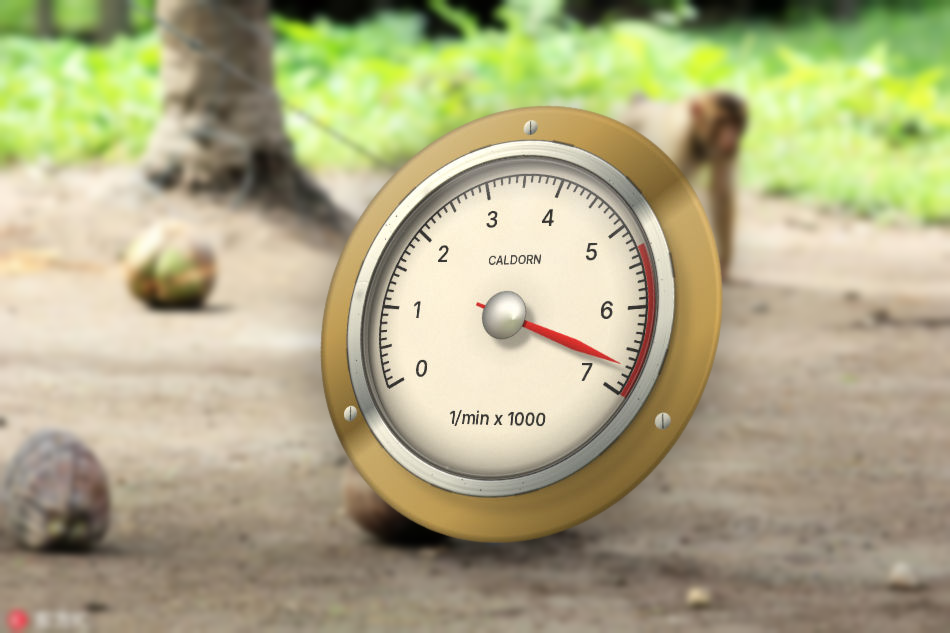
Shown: 6700 rpm
